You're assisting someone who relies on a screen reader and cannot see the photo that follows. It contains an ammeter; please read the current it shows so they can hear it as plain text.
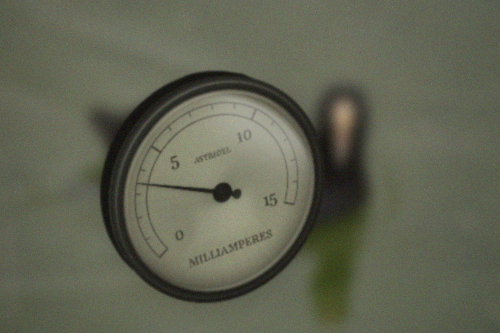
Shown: 3.5 mA
